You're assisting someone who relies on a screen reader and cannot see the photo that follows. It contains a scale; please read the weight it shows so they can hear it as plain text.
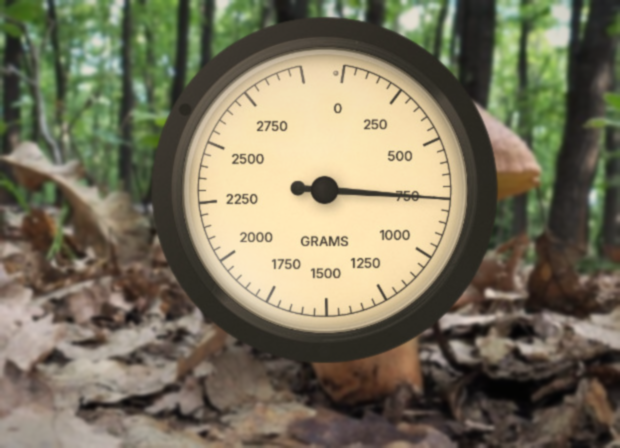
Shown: 750 g
